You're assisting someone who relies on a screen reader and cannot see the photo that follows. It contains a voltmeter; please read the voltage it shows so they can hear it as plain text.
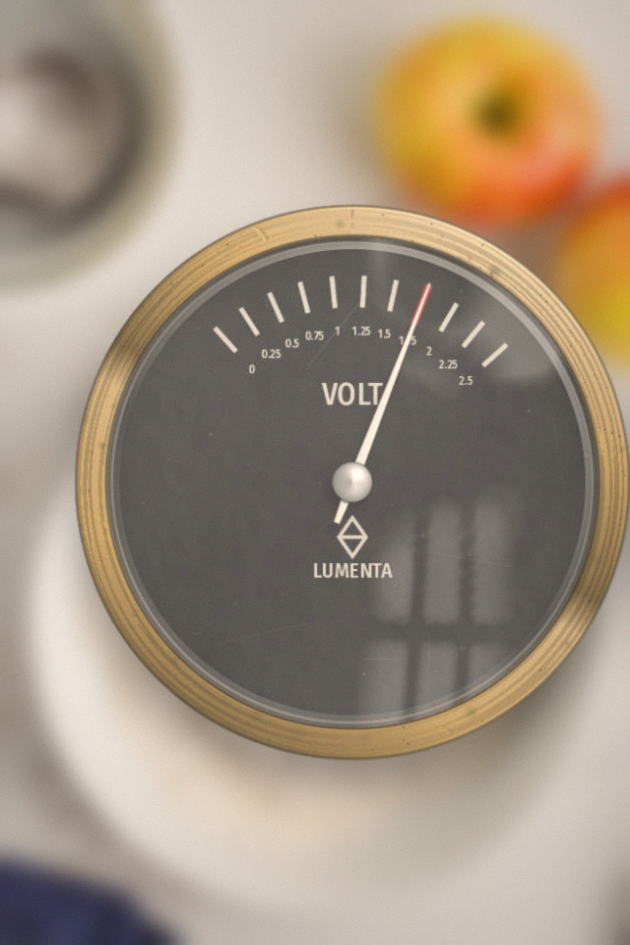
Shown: 1.75 V
